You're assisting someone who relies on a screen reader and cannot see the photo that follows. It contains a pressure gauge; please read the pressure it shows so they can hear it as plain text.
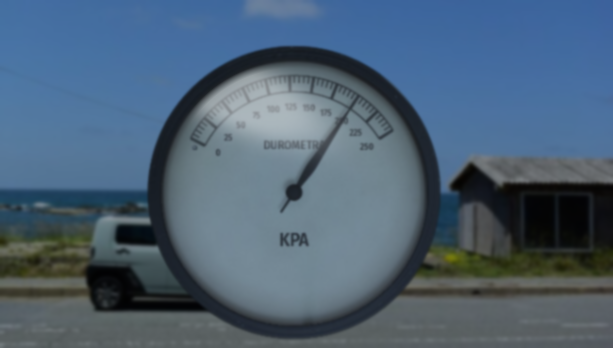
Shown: 200 kPa
